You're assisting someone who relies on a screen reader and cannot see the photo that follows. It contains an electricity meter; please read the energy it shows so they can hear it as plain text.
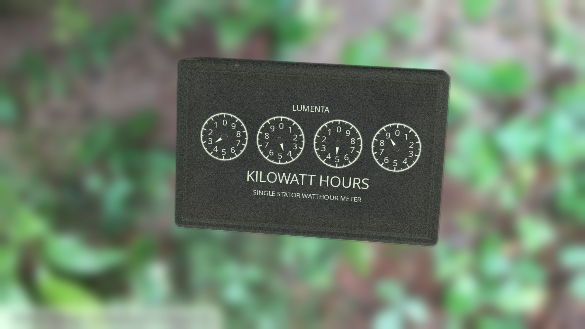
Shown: 3449 kWh
